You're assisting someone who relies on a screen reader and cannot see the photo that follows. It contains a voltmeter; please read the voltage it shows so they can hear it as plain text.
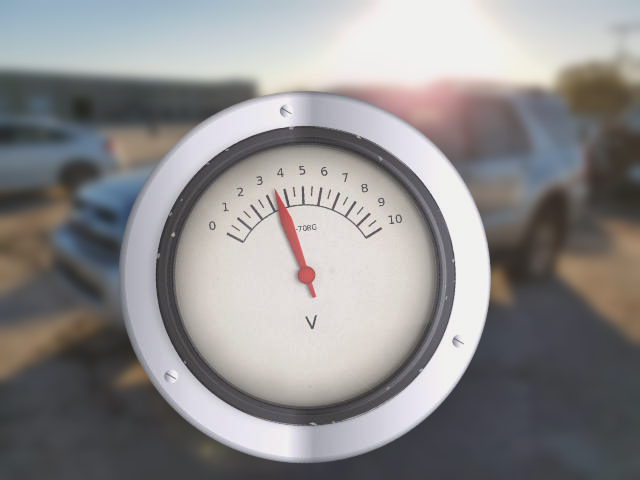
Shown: 3.5 V
